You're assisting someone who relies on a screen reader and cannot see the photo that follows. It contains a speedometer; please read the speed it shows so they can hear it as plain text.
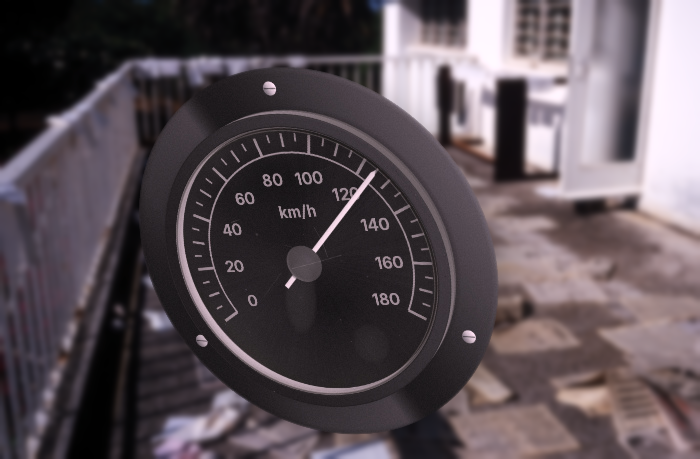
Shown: 125 km/h
